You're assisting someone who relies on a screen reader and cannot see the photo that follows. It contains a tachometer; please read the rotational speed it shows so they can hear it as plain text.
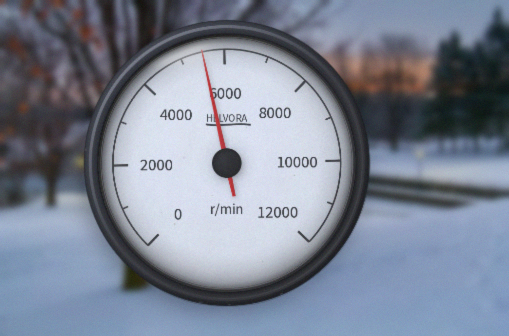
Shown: 5500 rpm
